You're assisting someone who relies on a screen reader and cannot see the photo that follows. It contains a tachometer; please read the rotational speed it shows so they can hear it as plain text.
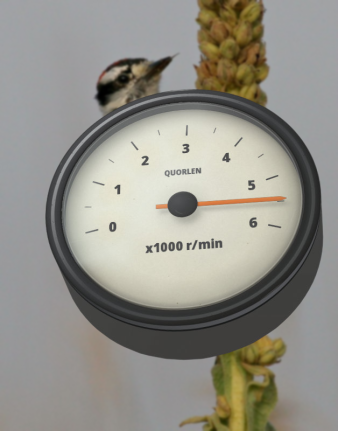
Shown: 5500 rpm
